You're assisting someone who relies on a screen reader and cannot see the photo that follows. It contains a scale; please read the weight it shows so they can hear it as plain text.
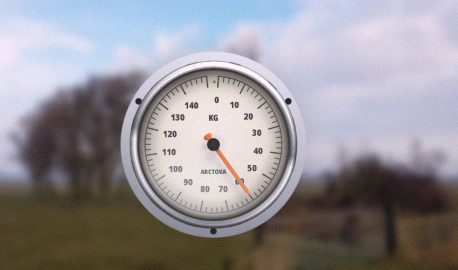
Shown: 60 kg
